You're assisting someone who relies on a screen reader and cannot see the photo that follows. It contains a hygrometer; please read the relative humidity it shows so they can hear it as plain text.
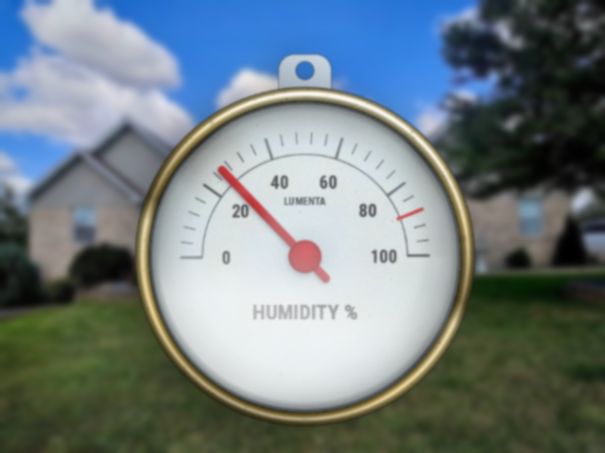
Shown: 26 %
